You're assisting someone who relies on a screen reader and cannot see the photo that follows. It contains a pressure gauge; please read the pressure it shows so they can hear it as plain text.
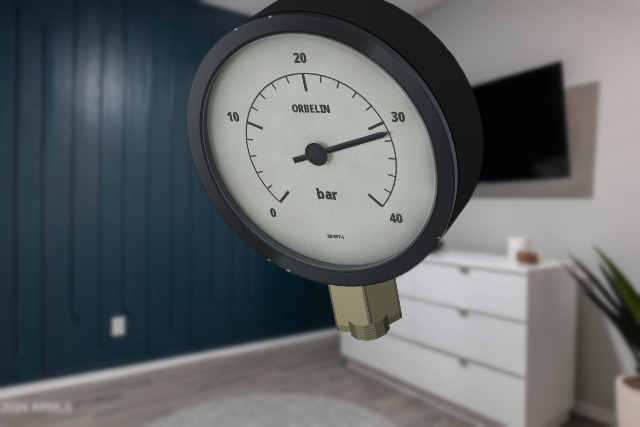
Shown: 31 bar
